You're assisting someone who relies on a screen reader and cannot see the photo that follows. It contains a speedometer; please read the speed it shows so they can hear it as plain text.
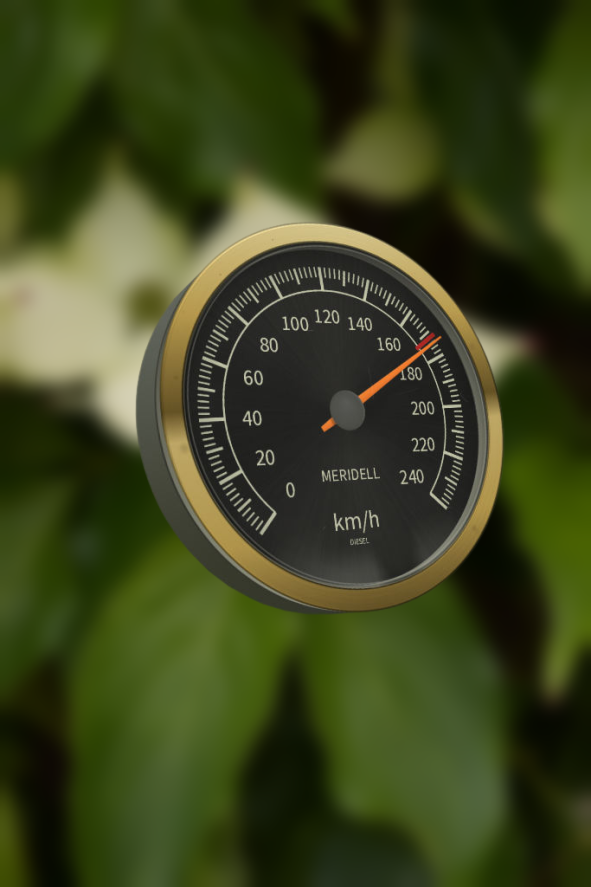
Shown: 174 km/h
